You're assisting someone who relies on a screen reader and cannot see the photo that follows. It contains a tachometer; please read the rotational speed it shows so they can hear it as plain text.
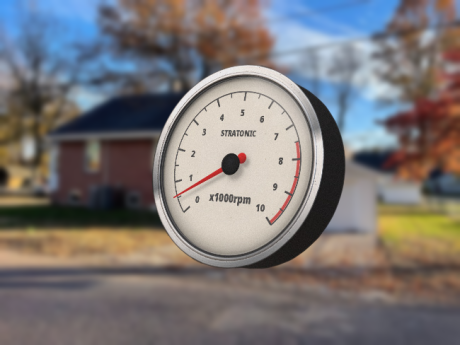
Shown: 500 rpm
